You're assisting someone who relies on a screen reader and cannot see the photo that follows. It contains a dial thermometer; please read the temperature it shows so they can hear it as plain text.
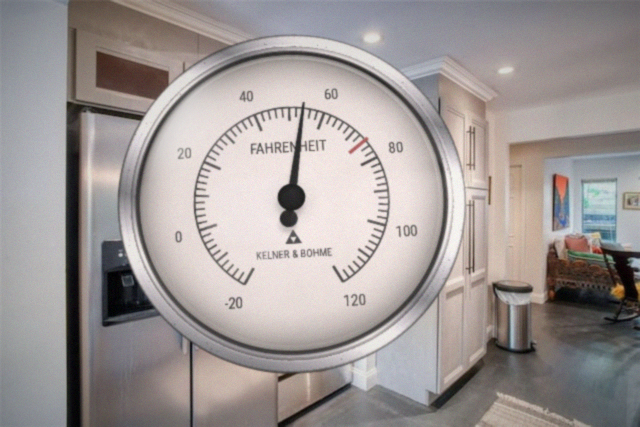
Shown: 54 °F
